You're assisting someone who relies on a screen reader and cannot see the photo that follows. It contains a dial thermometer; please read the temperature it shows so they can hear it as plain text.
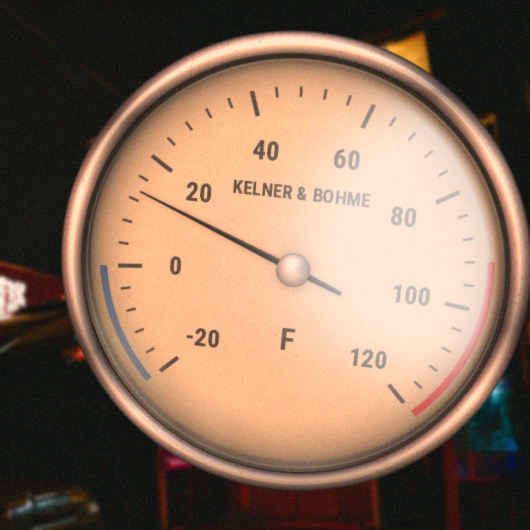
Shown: 14 °F
